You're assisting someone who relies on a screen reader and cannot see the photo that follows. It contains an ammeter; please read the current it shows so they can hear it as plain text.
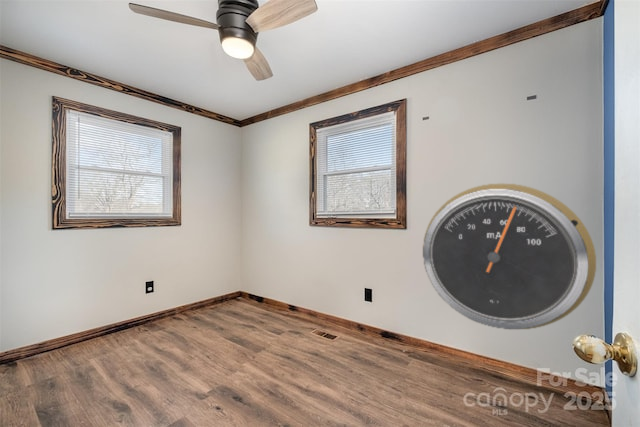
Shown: 65 mA
